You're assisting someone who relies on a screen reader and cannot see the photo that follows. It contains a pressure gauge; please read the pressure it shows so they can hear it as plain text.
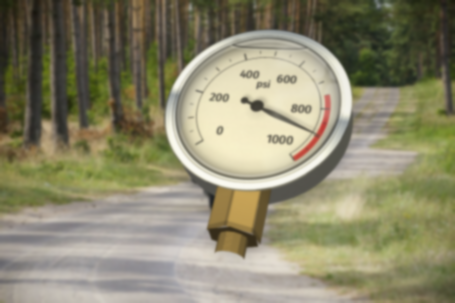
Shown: 900 psi
